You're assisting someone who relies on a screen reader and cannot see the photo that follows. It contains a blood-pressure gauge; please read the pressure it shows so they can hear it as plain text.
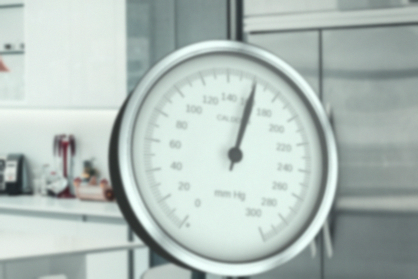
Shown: 160 mmHg
